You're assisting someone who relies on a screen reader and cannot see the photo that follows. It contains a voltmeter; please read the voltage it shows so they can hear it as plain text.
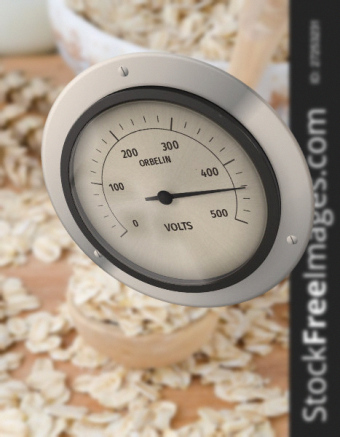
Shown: 440 V
